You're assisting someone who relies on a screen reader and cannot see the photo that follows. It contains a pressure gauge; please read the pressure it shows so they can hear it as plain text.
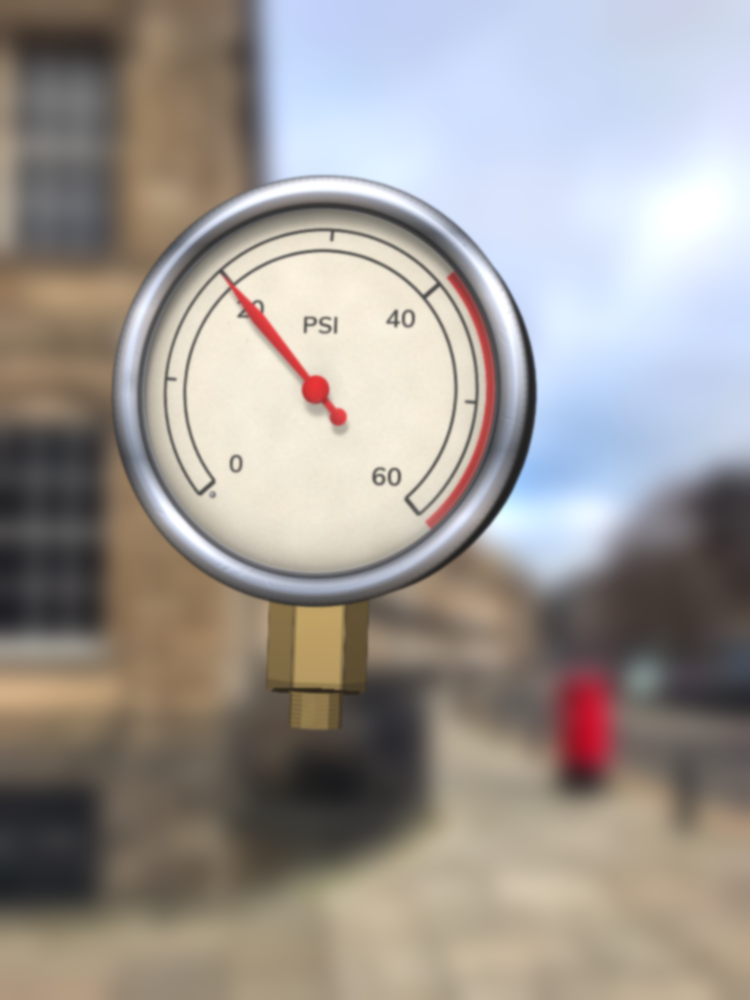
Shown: 20 psi
